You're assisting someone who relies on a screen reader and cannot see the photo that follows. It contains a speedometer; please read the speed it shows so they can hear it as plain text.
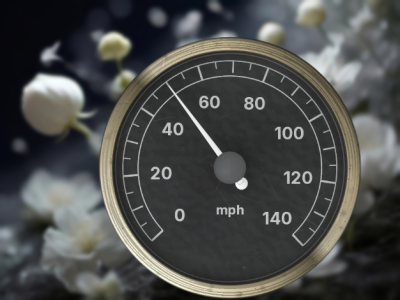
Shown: 50 mph
